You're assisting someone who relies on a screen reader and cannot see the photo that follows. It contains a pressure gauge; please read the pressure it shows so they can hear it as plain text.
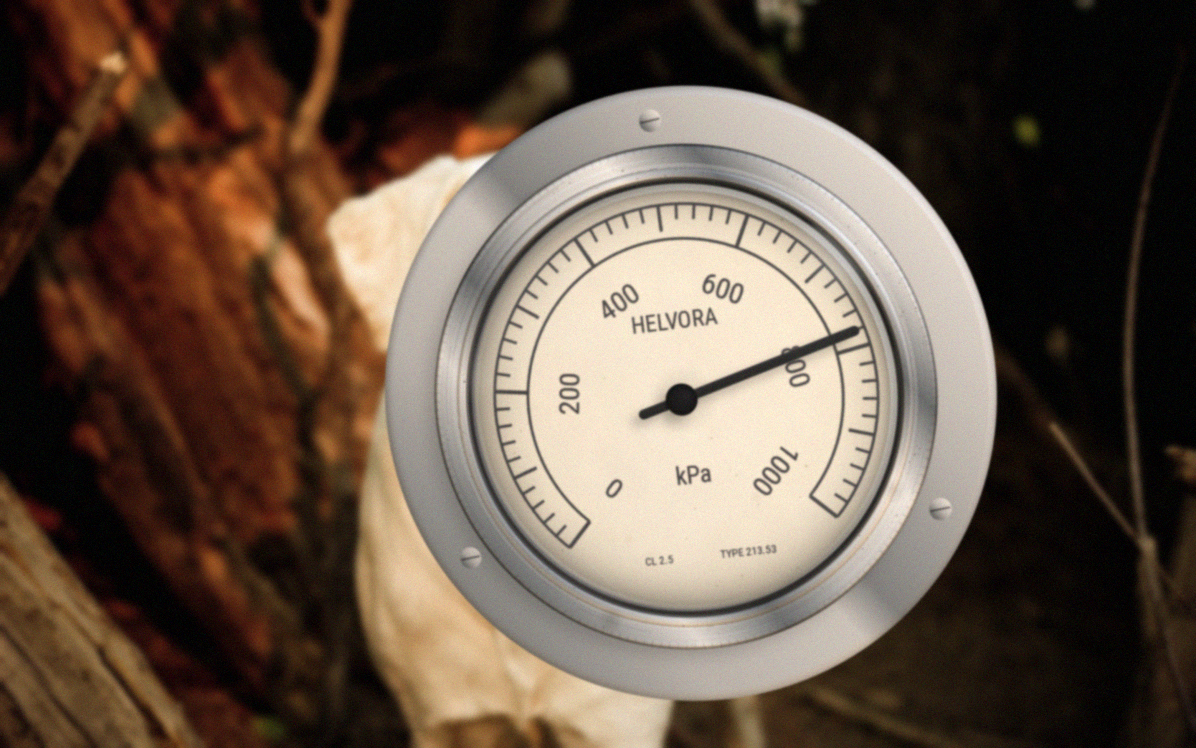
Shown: 780 kPa
